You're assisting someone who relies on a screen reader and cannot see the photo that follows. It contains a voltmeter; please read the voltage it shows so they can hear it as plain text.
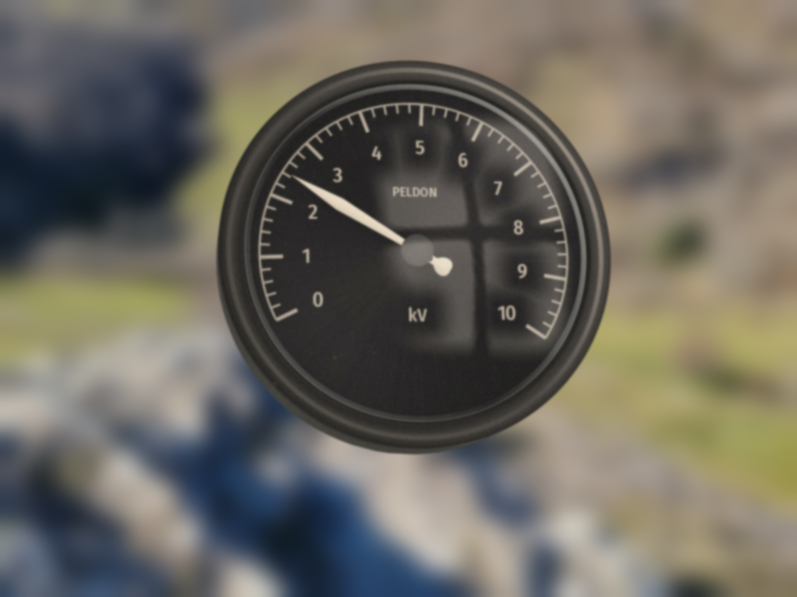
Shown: 2.4 kV
